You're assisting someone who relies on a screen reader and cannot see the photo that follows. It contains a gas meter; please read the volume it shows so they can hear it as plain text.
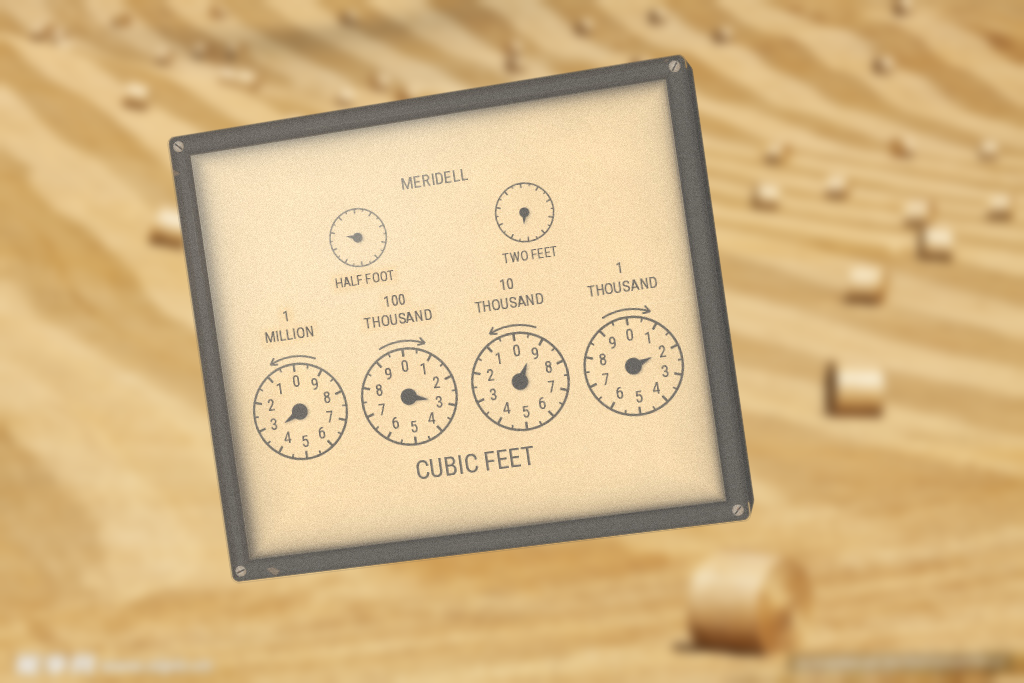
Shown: 329200 ft³
